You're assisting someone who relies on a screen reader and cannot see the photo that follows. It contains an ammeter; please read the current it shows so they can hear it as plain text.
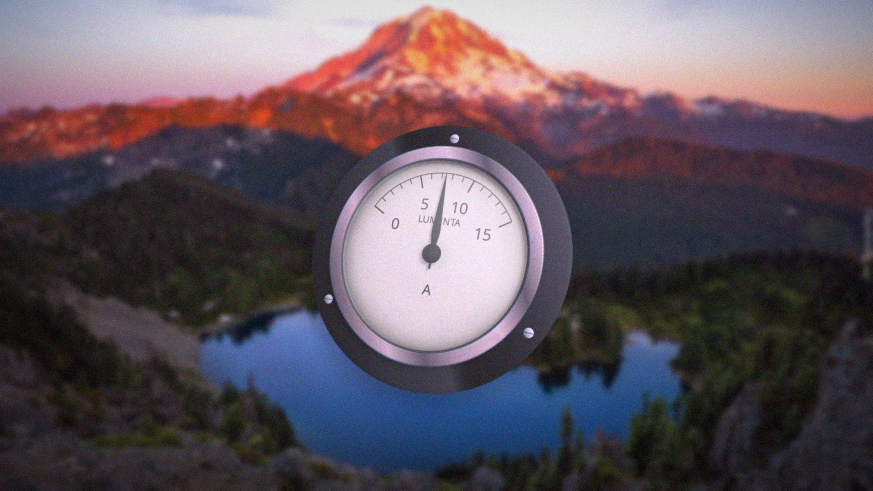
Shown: 7.5 A
